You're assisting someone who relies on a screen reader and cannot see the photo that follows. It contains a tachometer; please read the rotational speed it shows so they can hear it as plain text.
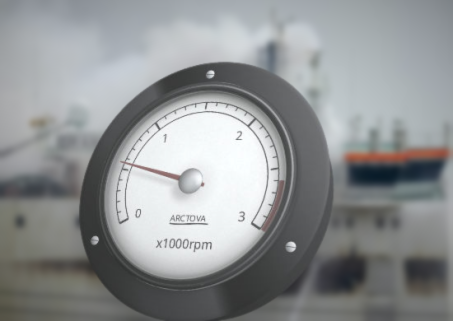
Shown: 550 rpm
